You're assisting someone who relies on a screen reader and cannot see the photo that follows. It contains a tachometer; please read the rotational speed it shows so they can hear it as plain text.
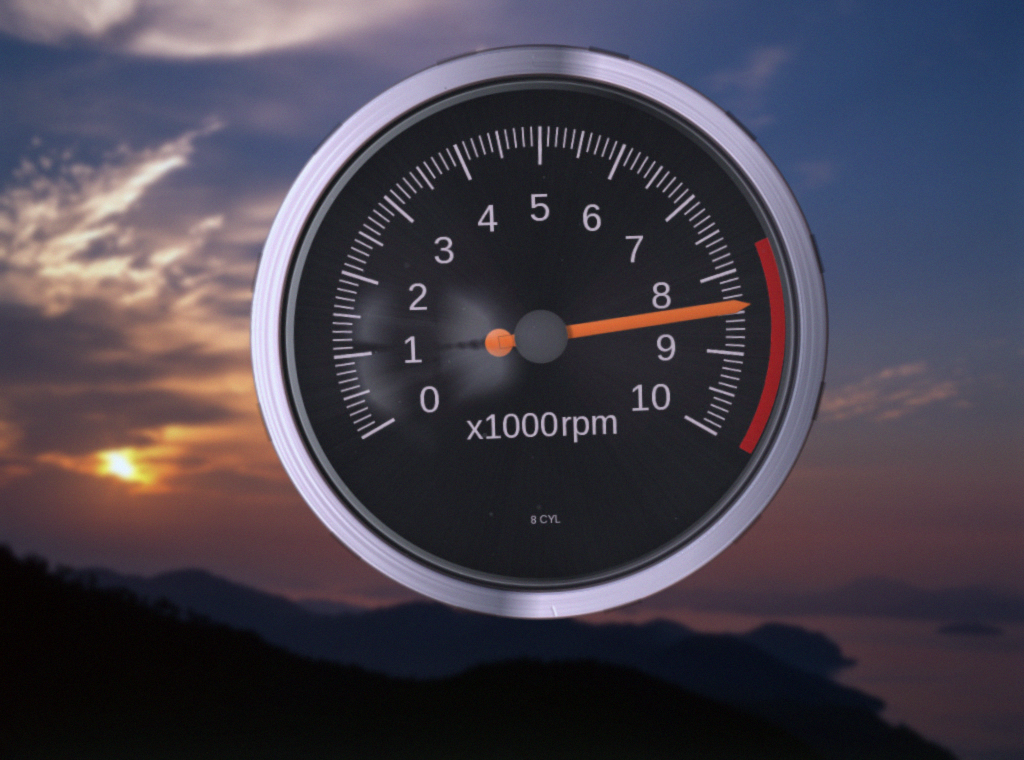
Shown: 8400 rpm
